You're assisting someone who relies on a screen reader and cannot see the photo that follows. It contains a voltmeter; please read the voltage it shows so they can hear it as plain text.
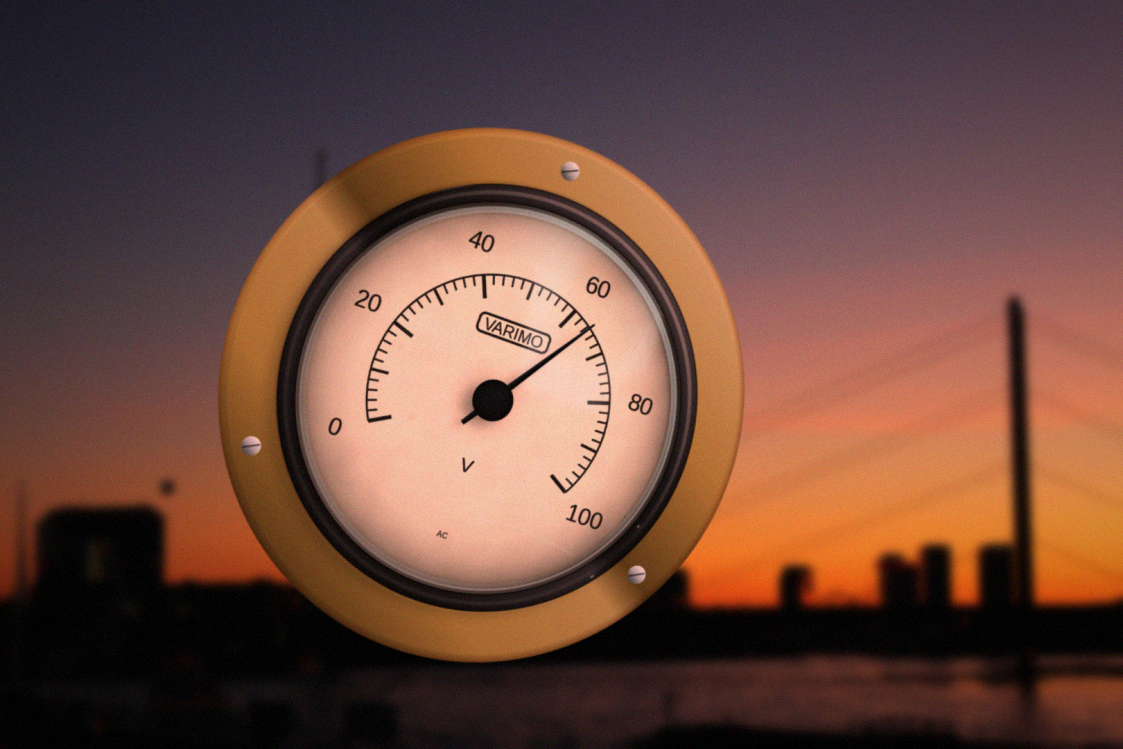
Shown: 64 V
